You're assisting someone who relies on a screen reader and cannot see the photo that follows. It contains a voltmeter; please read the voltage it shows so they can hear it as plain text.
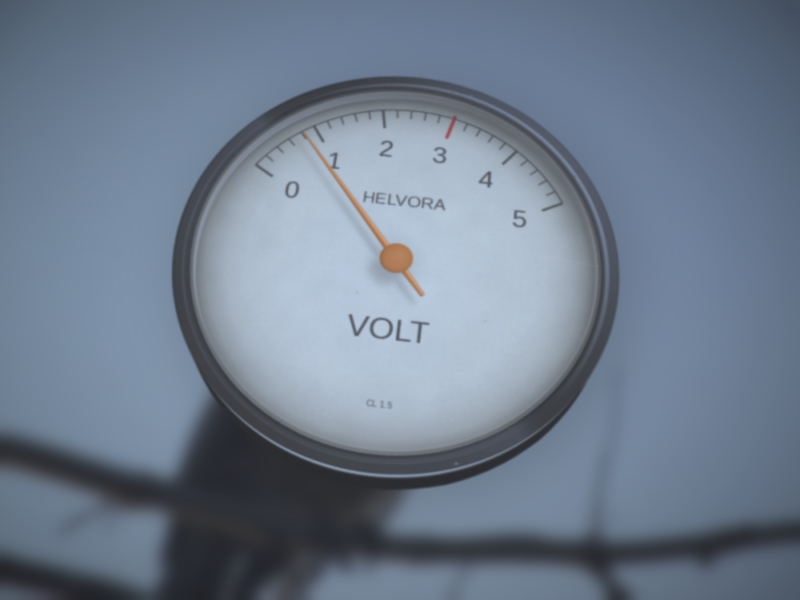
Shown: 0.8 V
